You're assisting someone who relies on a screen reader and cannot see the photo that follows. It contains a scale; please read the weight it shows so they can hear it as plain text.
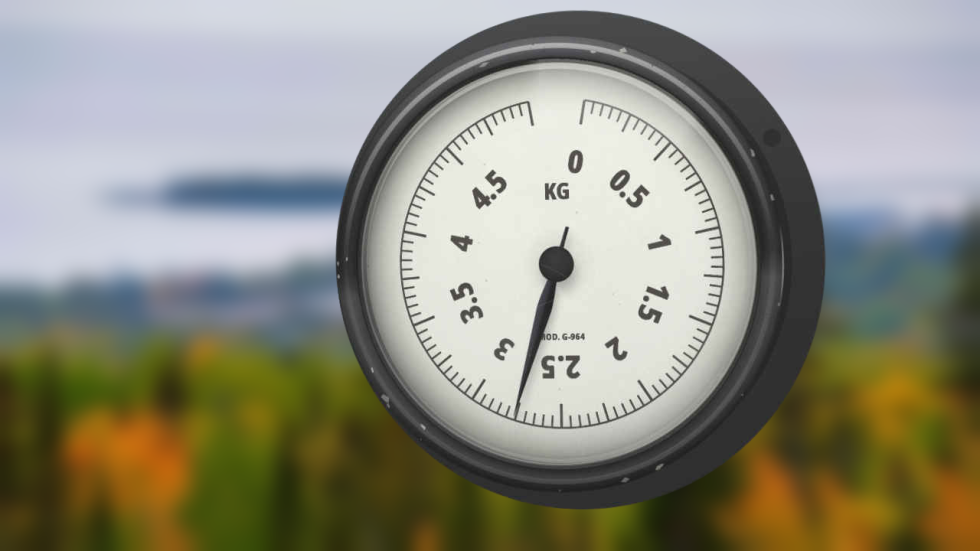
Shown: 2.75 kg
